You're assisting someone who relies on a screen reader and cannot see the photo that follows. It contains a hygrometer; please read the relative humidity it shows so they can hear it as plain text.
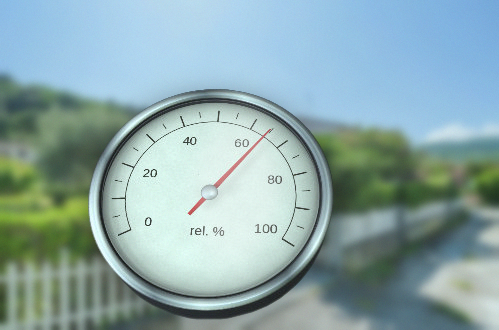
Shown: 65 %
